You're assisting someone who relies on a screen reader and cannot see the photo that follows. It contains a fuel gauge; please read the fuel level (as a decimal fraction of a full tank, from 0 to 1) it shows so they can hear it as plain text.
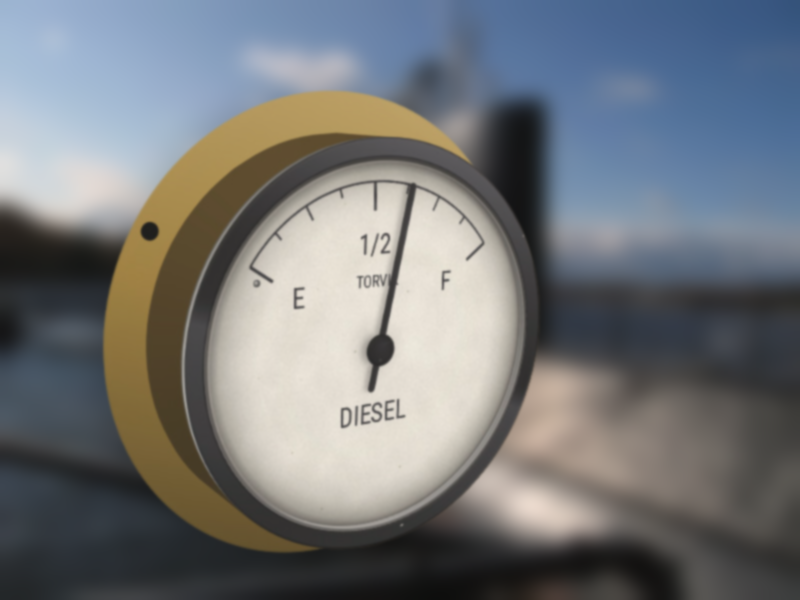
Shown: 0.625
